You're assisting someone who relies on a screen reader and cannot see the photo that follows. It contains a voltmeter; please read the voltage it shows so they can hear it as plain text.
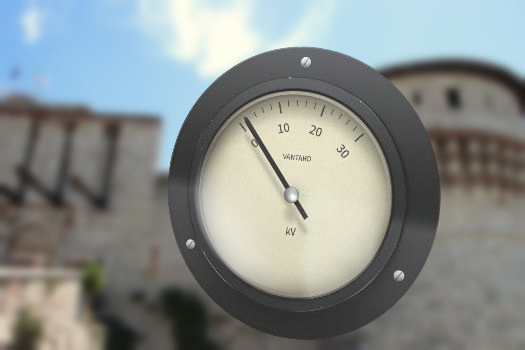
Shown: 2 kV
